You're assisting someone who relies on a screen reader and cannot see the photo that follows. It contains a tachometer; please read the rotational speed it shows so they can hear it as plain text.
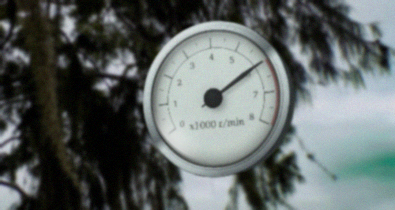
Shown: 6000 rpm
